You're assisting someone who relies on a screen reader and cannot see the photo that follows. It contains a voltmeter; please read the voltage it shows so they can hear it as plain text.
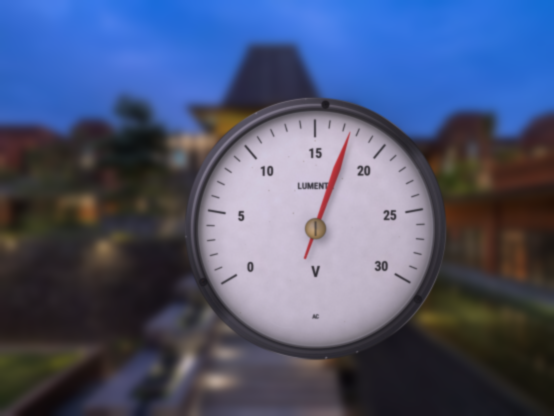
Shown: 17.5 V
